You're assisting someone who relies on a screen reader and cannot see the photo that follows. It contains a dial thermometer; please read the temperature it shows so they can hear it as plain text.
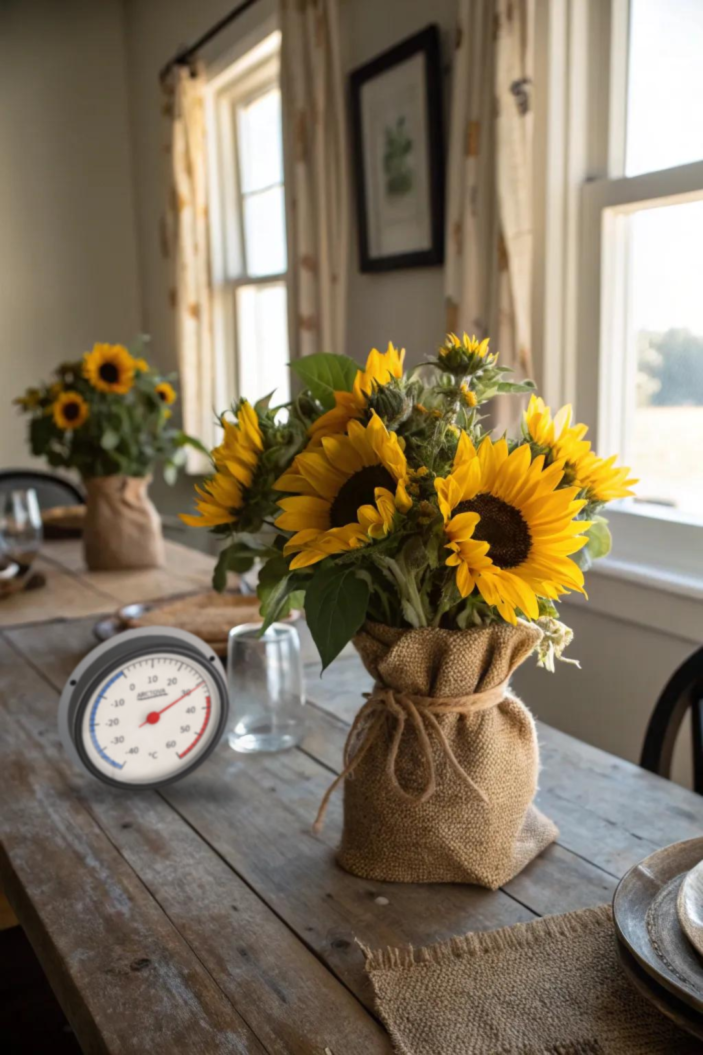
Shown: 30 °C
